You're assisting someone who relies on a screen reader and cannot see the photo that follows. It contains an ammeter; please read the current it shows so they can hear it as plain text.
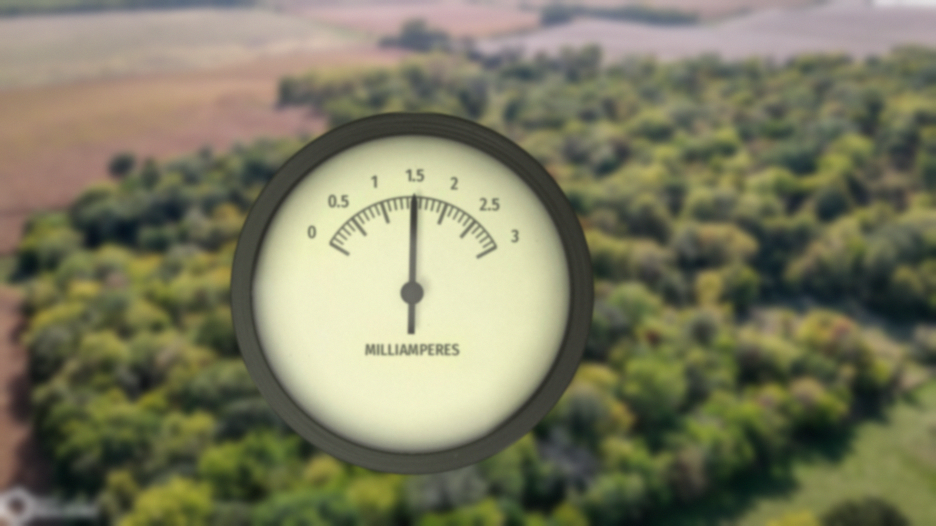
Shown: 1.5 mA
